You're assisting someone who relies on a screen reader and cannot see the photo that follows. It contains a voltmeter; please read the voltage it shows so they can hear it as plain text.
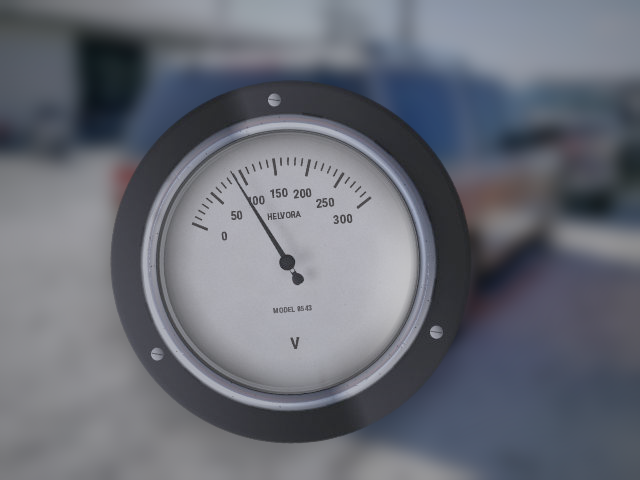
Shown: 90 V
